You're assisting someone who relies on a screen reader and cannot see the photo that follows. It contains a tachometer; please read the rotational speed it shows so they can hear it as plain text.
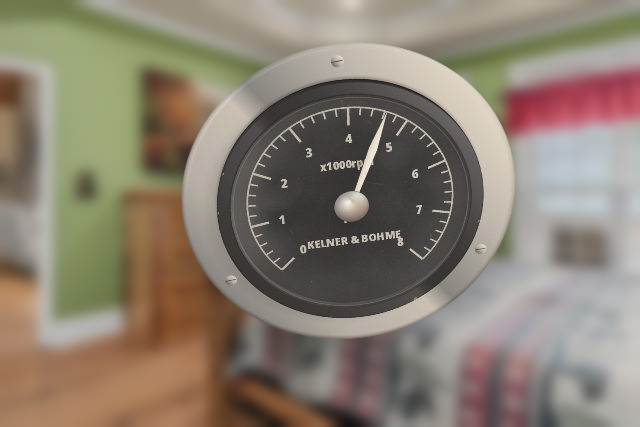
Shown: 4600 rpm
